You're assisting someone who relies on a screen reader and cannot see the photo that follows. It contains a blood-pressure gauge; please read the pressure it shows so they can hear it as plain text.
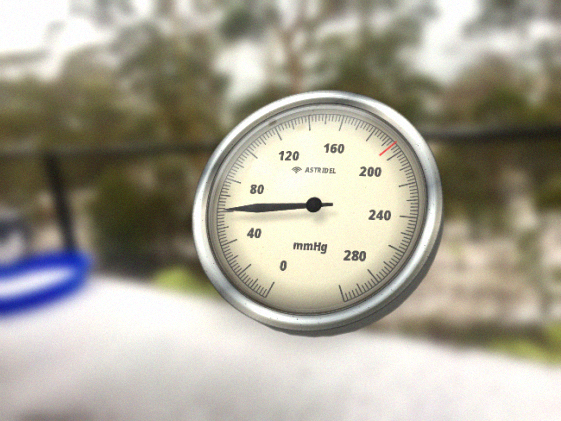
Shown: 60 mmHg
